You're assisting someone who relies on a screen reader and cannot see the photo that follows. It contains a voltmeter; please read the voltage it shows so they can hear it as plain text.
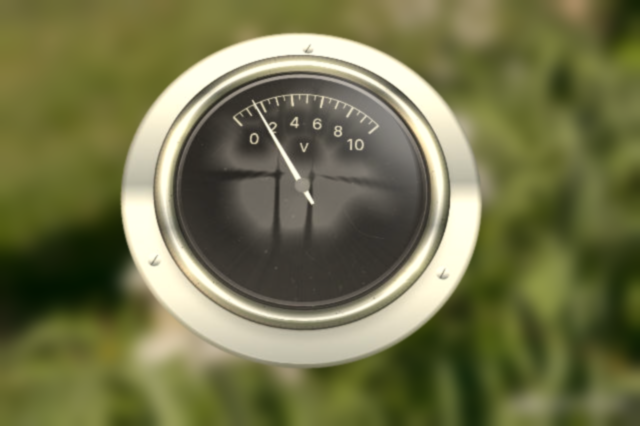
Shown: 1.5 V
